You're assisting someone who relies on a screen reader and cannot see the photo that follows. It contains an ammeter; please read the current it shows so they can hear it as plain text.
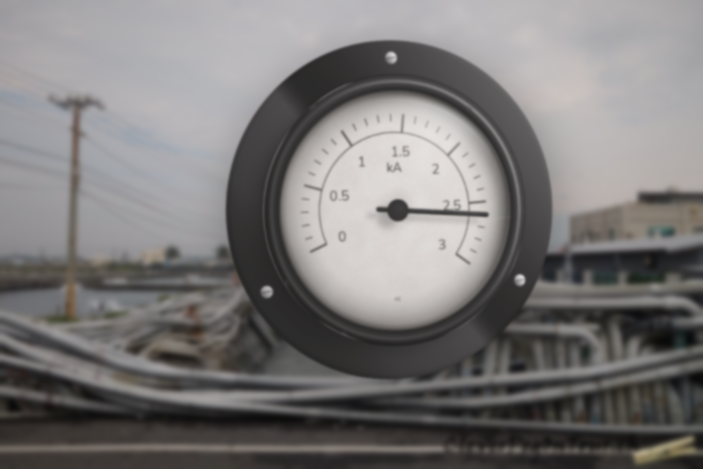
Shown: 2.6 kA
